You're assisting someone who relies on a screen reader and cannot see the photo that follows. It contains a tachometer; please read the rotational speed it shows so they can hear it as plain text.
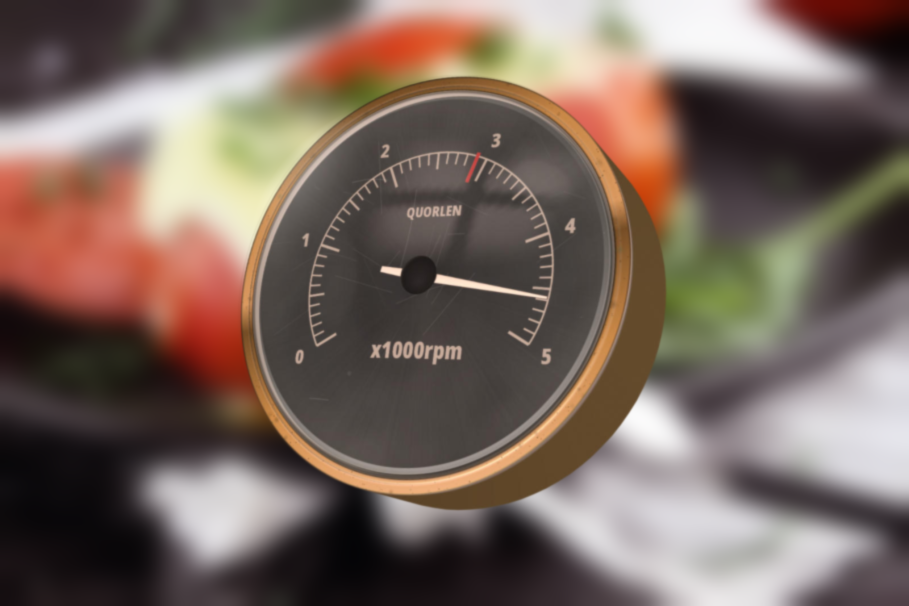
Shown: 4600 rpm
